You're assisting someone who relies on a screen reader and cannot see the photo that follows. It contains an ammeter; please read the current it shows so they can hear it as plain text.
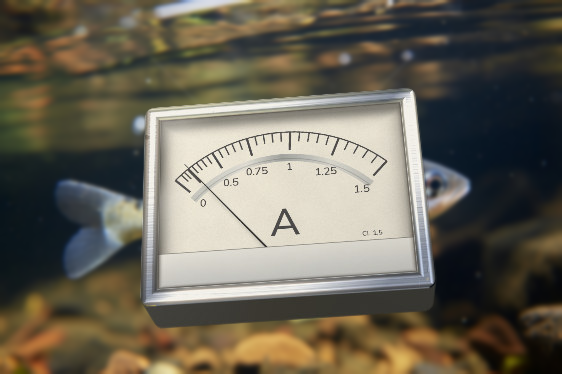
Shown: 0.25 A
